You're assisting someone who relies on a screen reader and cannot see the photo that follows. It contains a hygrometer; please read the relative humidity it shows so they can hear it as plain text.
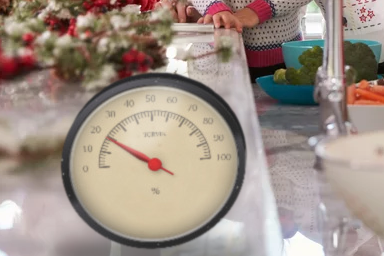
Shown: 20 %
